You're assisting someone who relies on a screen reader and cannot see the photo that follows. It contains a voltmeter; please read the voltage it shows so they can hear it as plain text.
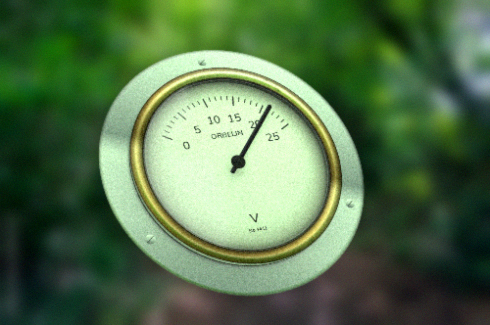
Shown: 21 V
